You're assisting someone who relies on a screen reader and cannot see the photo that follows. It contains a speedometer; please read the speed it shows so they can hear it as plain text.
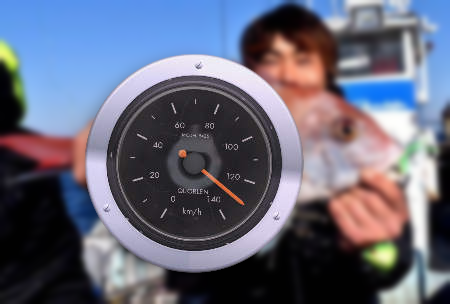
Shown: 130 km/h
